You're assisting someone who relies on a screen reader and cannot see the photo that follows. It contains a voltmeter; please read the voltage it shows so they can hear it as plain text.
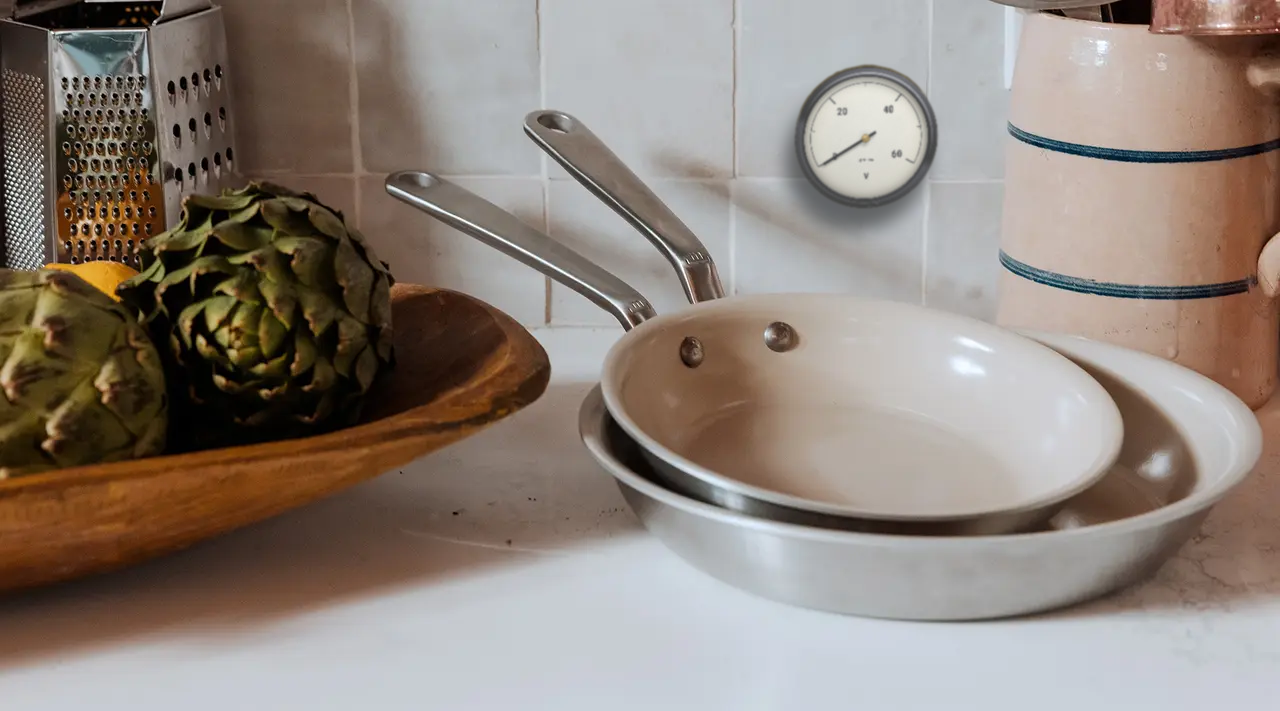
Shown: 0 V
